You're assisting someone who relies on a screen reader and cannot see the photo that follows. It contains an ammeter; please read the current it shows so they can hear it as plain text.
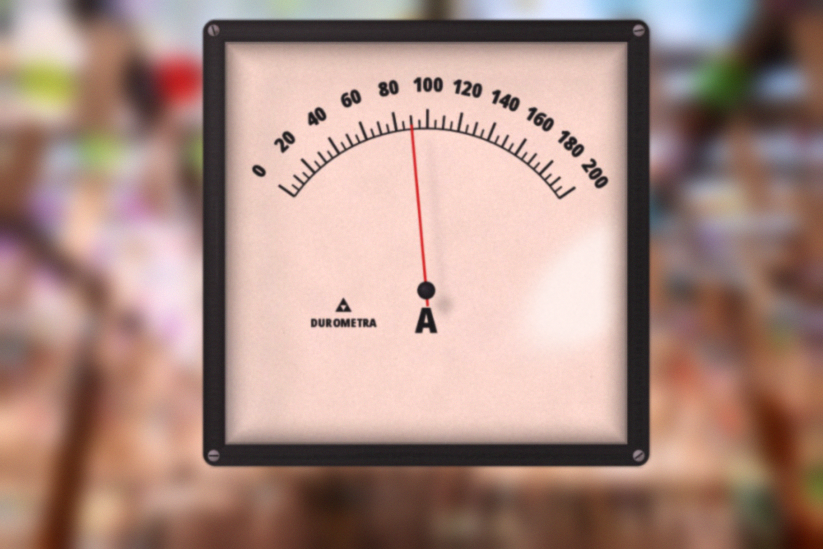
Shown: 90 A
